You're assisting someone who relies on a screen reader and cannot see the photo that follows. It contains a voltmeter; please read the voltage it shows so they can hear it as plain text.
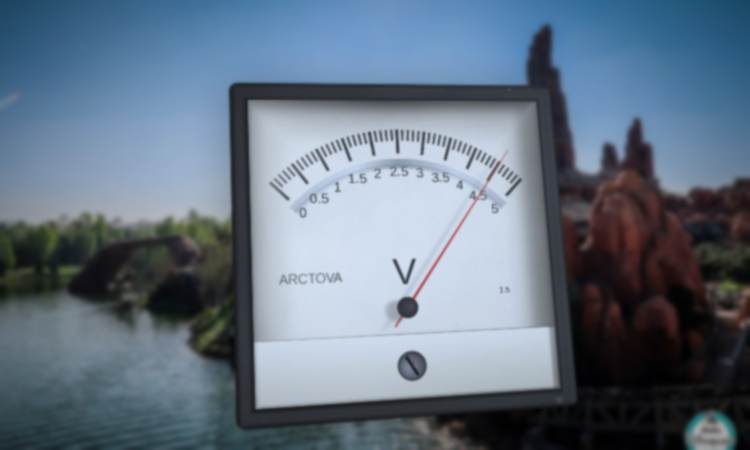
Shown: 4.5 V
